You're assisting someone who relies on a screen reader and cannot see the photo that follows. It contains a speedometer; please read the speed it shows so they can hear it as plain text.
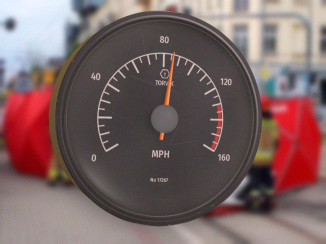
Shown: 85 mph
